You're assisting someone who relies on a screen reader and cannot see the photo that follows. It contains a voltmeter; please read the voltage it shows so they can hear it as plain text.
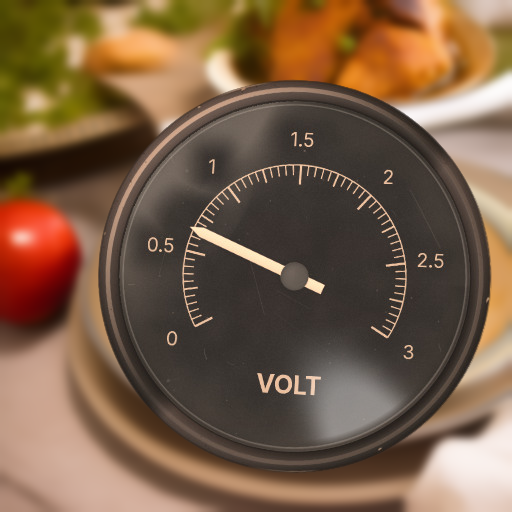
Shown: 0.65 V
